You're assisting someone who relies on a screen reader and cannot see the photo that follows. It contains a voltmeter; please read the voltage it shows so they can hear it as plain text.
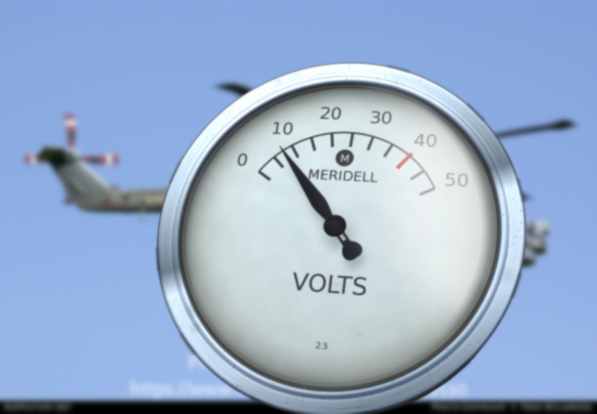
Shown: 7.5 V
